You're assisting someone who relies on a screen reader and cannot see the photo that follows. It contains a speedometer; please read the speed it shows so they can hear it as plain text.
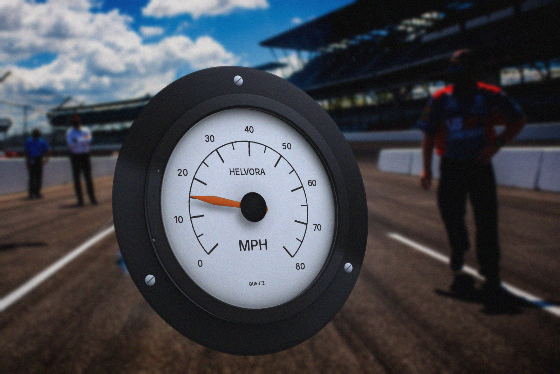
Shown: 15 mph
